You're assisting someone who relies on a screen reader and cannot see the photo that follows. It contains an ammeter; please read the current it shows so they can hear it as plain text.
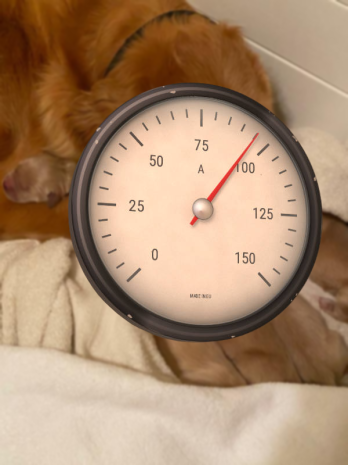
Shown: 95 A
